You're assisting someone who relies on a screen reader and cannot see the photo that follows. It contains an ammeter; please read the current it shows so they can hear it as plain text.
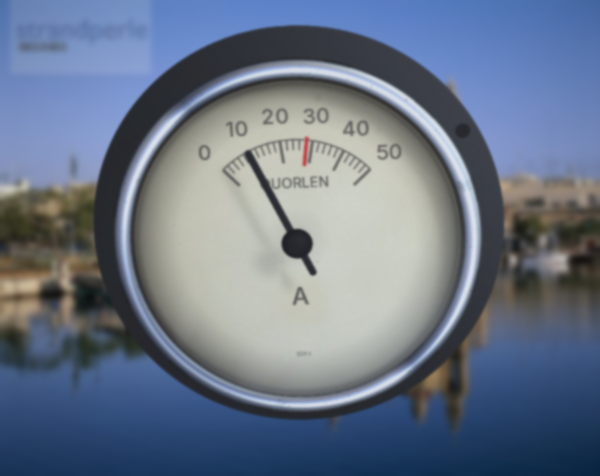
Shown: 10 A
